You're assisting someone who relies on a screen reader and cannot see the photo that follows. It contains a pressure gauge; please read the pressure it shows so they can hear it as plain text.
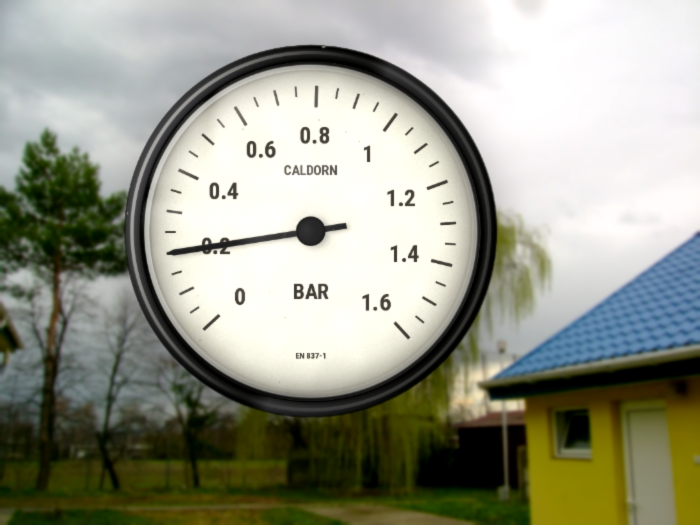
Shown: 0.2 bar
